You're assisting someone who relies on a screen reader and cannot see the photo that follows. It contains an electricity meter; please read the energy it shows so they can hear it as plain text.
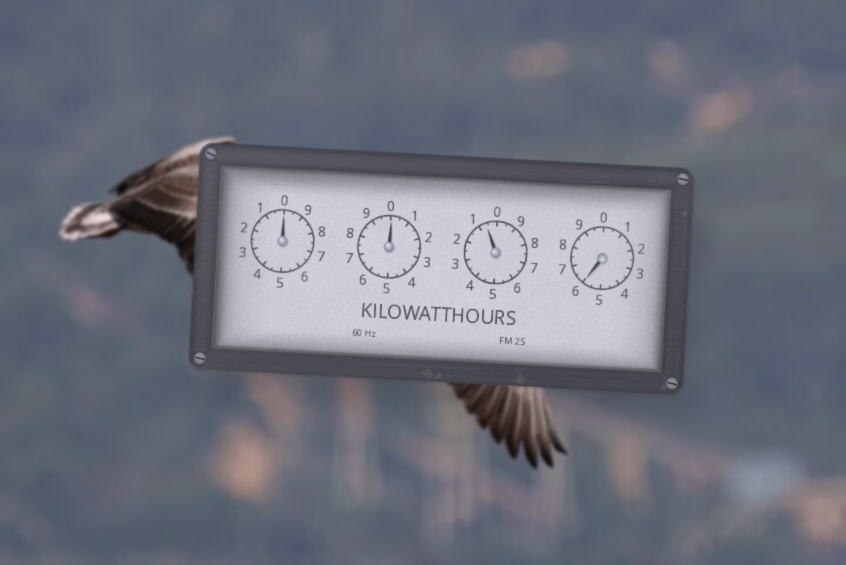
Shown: 6 kWh
